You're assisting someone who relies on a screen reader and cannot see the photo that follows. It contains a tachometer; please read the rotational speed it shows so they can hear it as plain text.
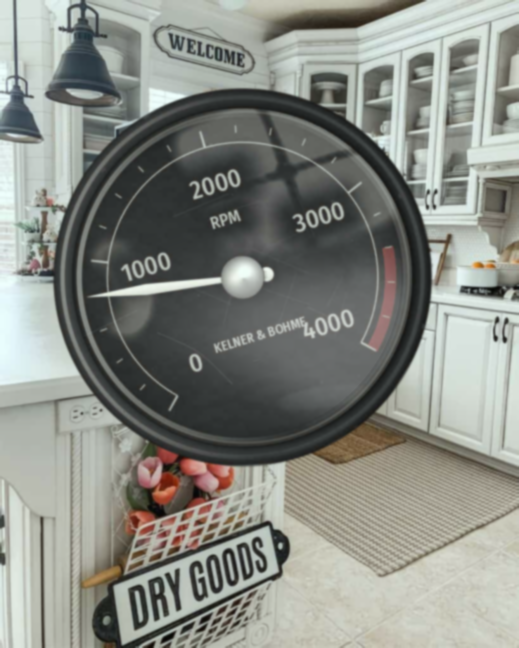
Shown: 800 rpm
